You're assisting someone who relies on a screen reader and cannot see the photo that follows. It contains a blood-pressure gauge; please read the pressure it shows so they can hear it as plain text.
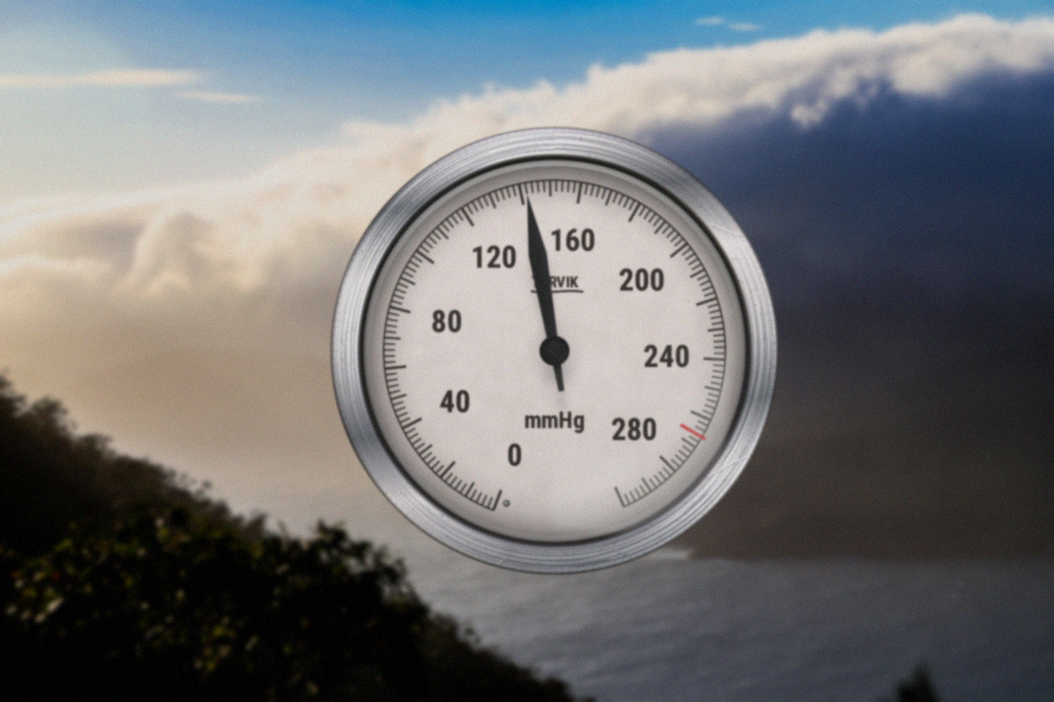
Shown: 142 mmHg
